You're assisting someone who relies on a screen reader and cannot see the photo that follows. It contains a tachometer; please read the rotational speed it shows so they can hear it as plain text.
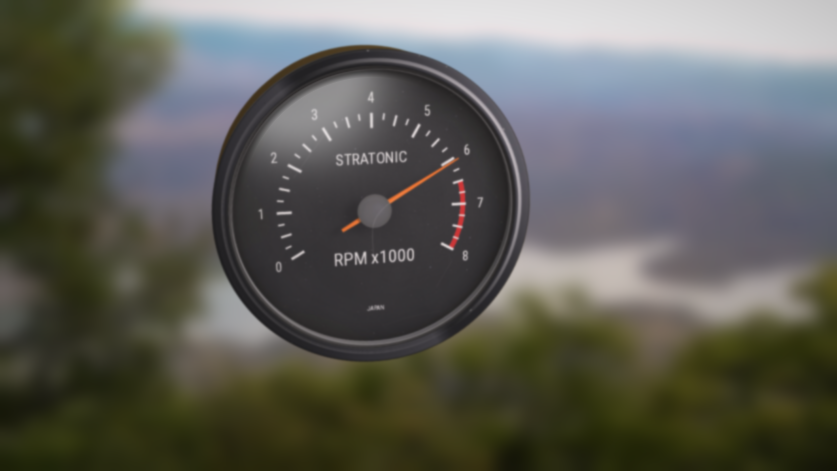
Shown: 6000 rpm
